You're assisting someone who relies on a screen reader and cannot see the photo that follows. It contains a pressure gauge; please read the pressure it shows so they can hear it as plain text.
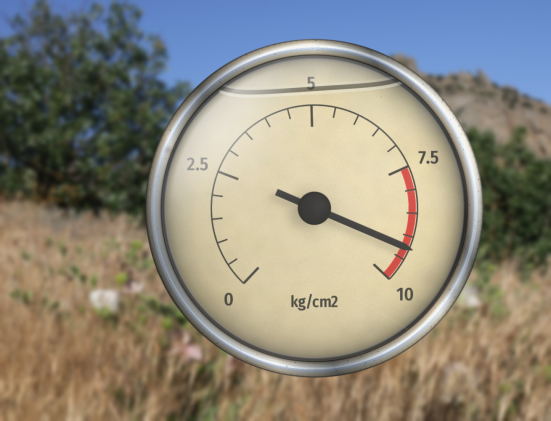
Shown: 9.25 kg/cm²
